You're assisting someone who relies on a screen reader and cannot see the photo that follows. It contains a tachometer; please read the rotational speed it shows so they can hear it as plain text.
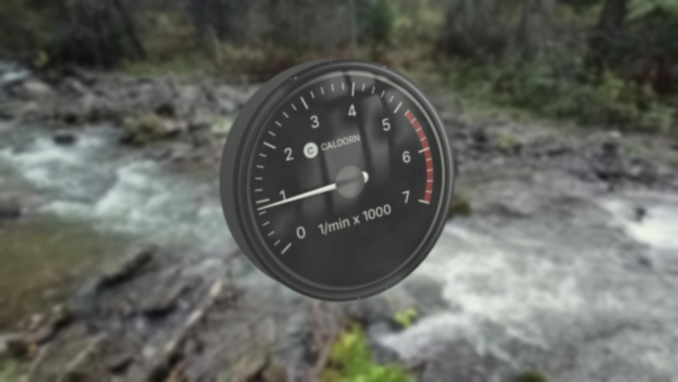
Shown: 900 rpm
